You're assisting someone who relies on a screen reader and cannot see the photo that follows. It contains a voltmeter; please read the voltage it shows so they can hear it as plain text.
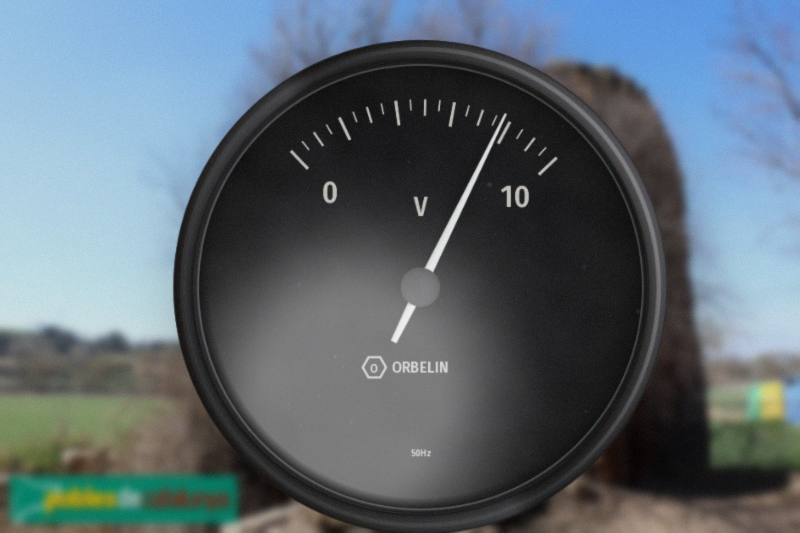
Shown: 7.75 V
